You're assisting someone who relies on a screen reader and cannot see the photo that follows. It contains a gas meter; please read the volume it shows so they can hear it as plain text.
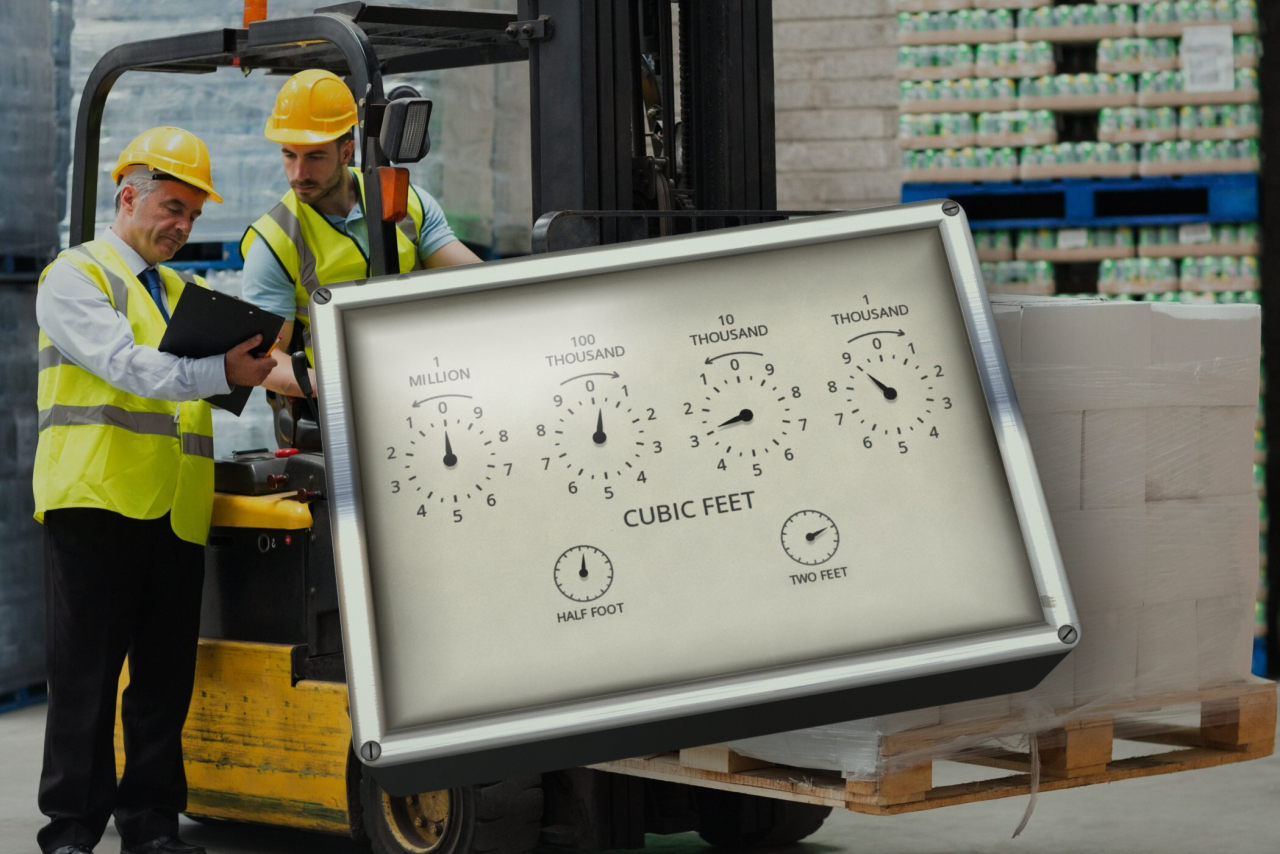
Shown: 2900 ft³
